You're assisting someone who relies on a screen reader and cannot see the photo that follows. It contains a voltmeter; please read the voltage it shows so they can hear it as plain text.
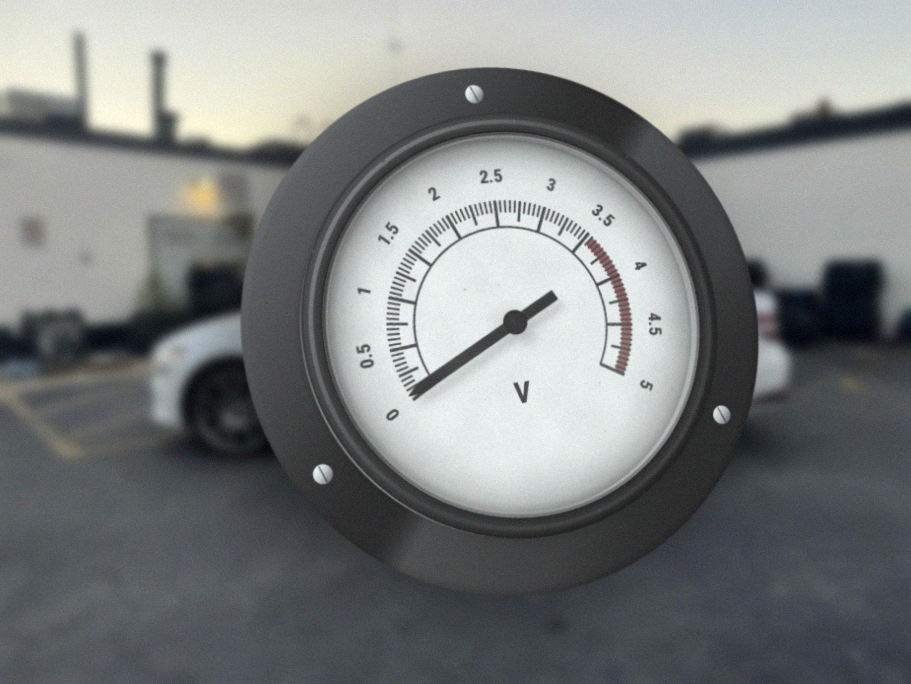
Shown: 0.05 V
